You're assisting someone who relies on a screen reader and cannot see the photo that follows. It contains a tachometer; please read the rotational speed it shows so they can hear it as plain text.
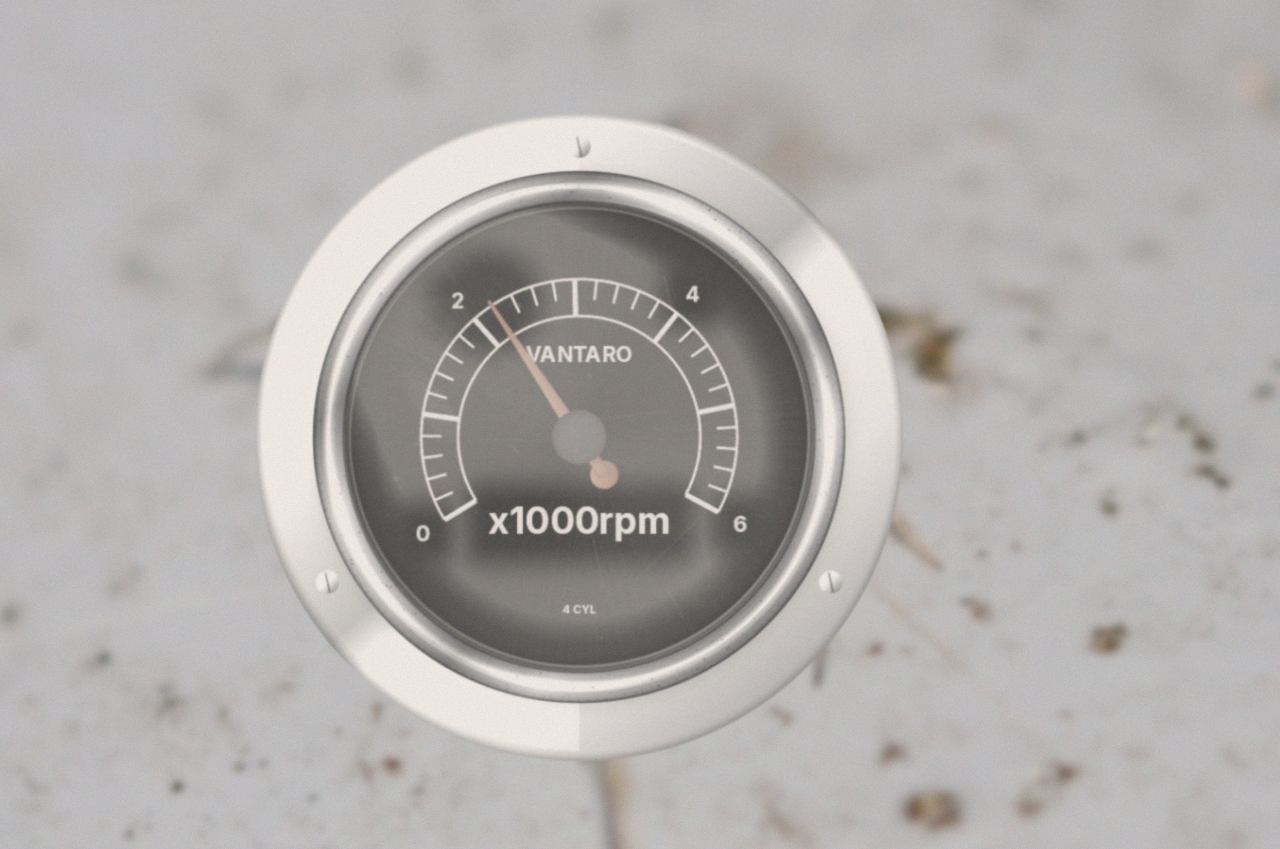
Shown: 2200 rpm
